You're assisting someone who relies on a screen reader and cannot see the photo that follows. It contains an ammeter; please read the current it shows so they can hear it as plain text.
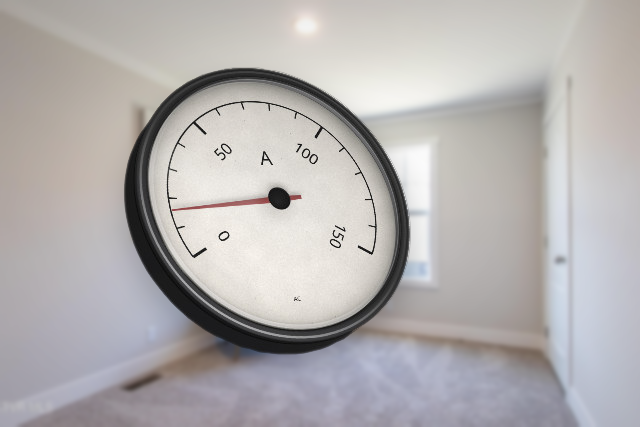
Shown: 15 A
